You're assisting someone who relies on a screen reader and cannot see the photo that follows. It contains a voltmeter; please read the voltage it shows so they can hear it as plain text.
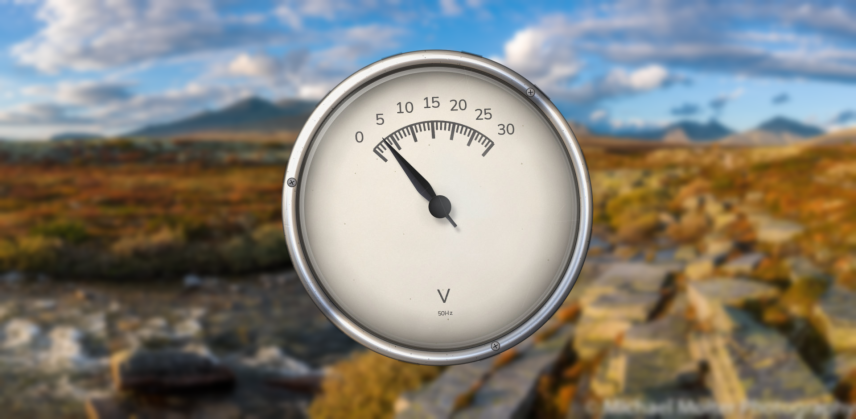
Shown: 3 V
